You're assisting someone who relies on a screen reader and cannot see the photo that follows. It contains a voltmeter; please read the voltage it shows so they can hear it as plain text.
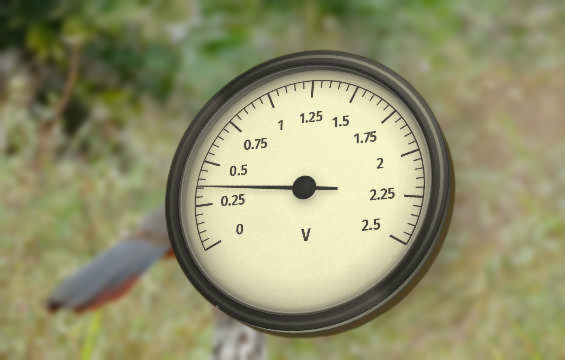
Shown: 0.35 V
